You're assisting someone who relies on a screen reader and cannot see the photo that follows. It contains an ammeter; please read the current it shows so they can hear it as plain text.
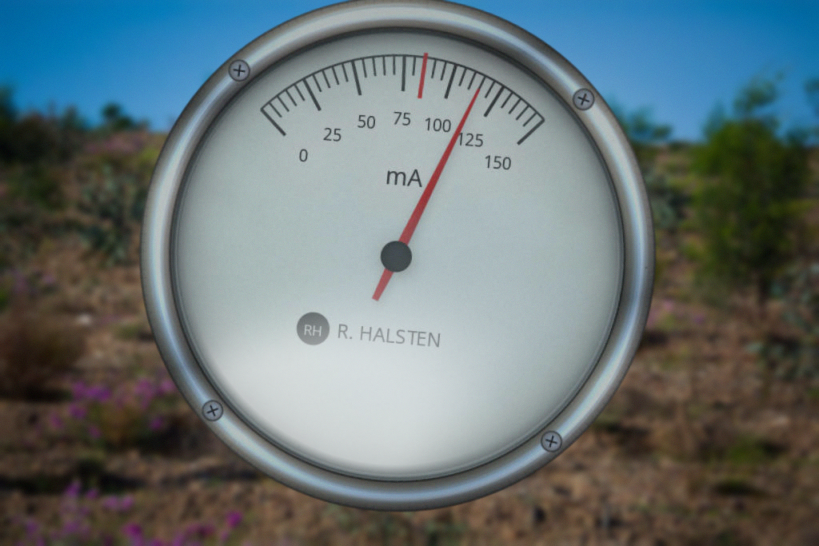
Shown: 115 mA
